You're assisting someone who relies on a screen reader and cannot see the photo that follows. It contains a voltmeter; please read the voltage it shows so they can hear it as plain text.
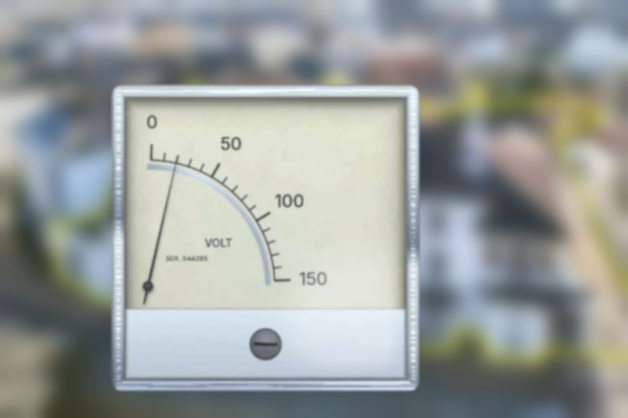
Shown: 20 V
